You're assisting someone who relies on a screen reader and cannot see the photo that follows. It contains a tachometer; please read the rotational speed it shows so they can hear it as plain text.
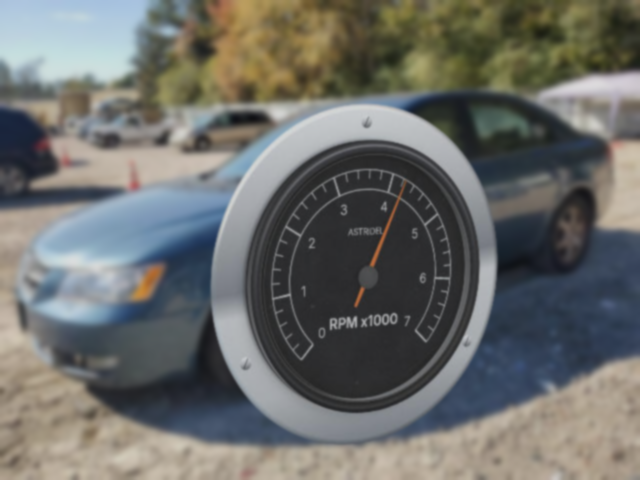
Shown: 4200 rpm
